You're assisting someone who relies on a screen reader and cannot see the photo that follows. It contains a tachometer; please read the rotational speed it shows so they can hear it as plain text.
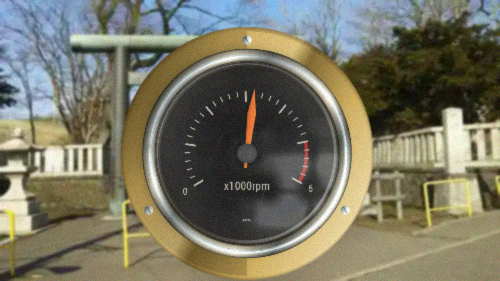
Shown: 3200 rpm
